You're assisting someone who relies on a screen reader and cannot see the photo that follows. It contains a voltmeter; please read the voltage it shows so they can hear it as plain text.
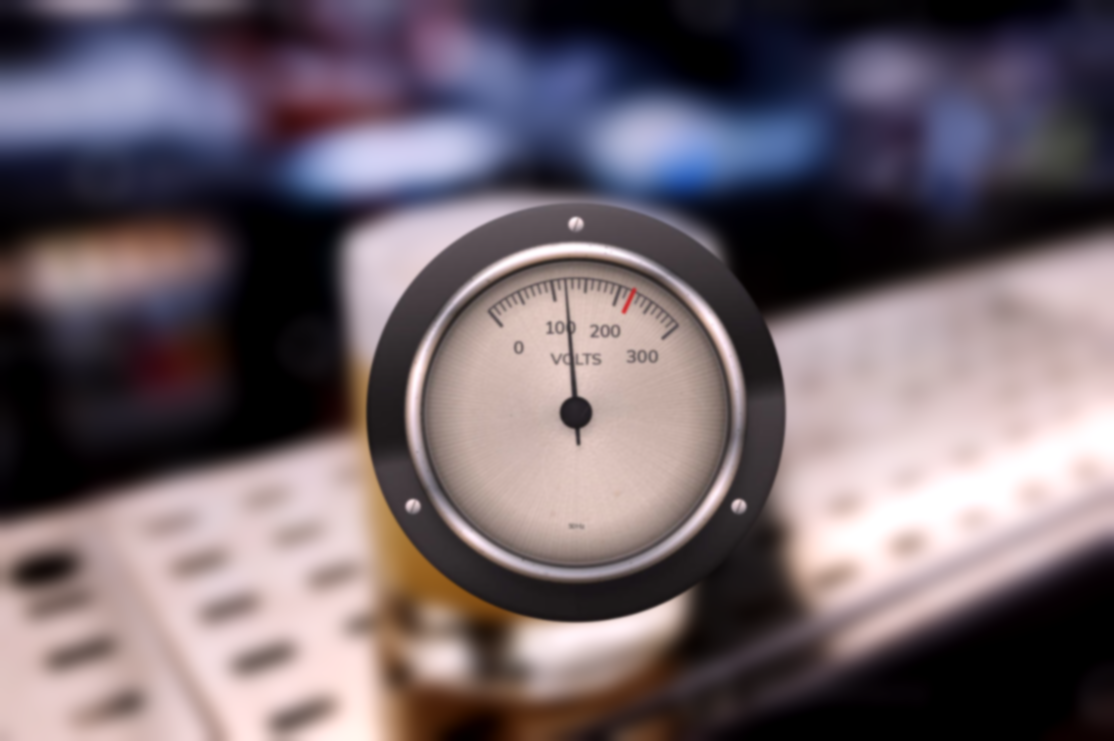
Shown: 120 V
